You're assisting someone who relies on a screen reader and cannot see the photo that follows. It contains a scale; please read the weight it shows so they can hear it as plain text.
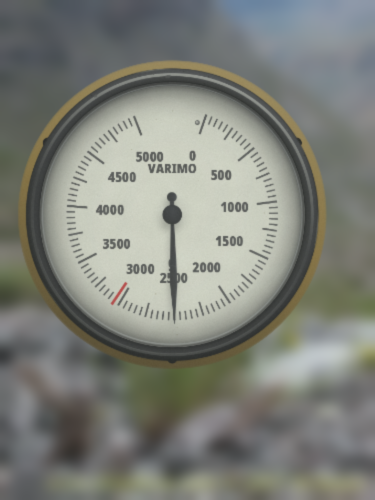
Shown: 2500 g
